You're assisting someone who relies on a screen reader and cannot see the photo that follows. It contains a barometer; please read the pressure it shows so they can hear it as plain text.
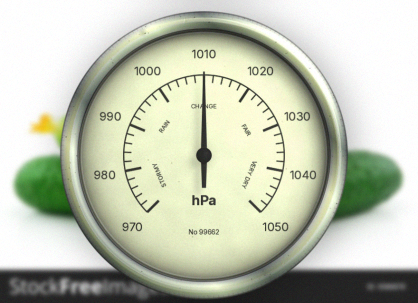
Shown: 1010 hPa
